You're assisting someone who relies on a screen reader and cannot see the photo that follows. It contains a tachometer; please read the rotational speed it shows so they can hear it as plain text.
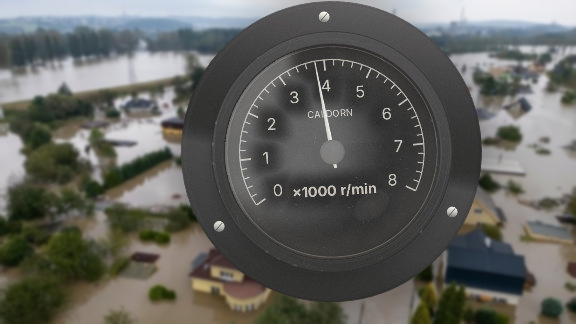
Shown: 3800 rpm
